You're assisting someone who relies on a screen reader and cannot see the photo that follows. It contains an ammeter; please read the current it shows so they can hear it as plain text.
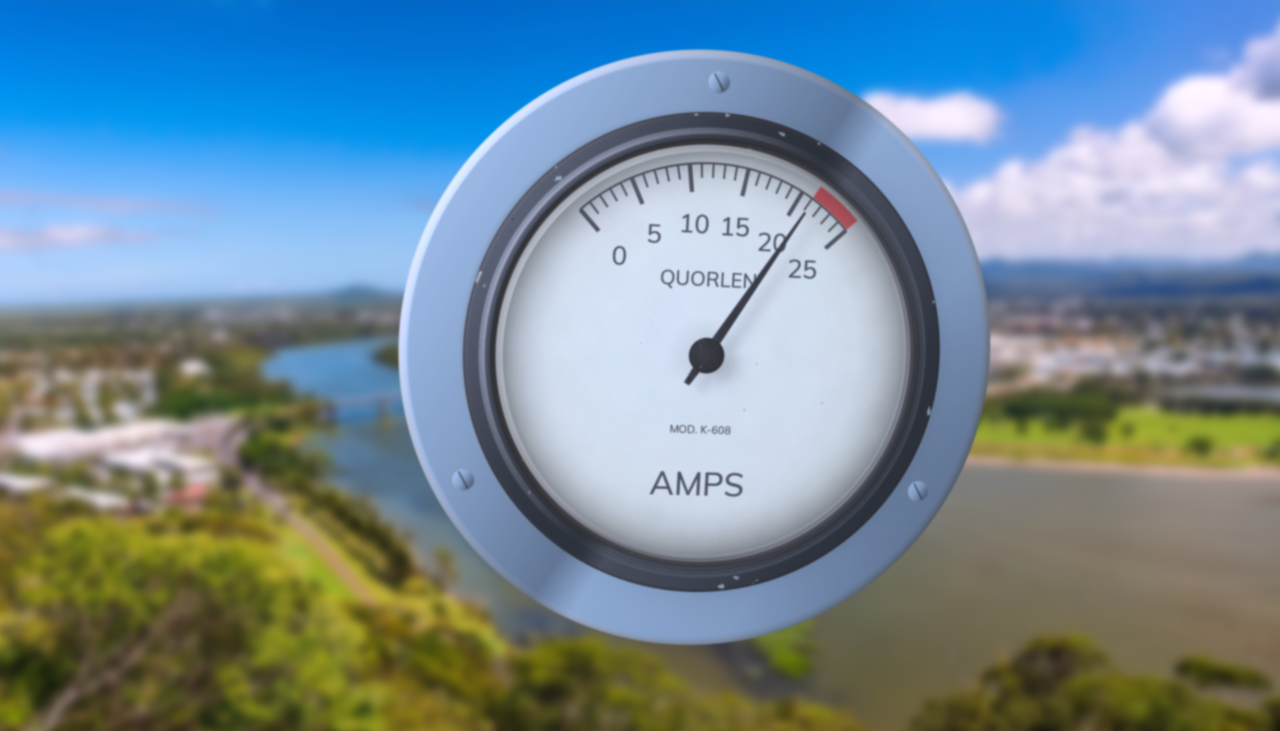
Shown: 21 A
